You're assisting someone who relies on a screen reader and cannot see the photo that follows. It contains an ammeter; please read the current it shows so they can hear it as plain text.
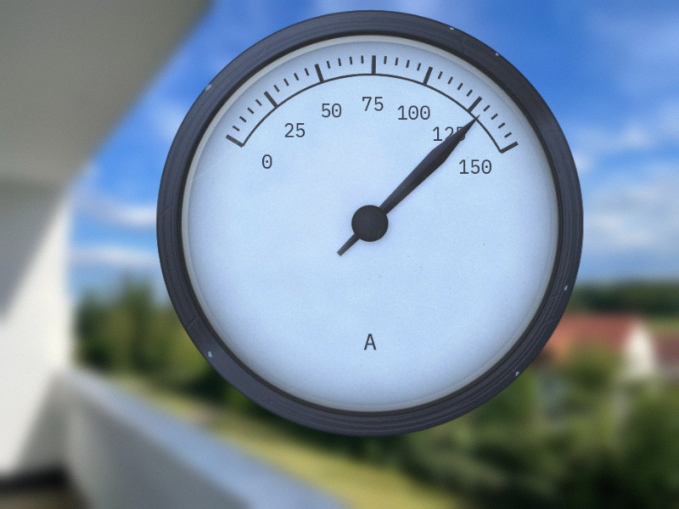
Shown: 130 A
